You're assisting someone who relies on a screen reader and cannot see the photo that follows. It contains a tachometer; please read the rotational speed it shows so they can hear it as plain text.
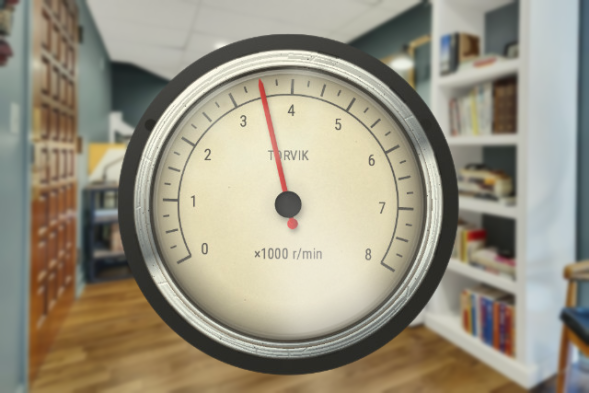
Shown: 3500 rpm
